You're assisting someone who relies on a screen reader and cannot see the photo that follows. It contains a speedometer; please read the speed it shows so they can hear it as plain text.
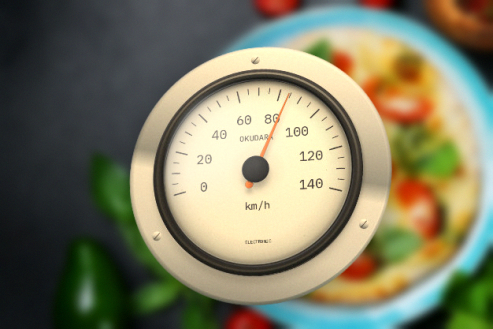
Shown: 85 km/h
